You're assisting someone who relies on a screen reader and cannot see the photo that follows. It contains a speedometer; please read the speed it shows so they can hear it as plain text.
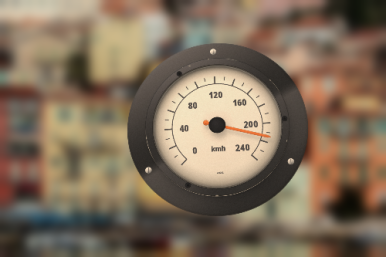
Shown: 215 km/h
